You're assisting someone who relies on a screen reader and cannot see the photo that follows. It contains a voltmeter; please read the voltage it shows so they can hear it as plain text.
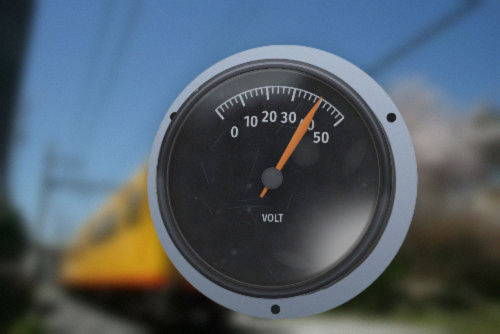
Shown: 40 V
